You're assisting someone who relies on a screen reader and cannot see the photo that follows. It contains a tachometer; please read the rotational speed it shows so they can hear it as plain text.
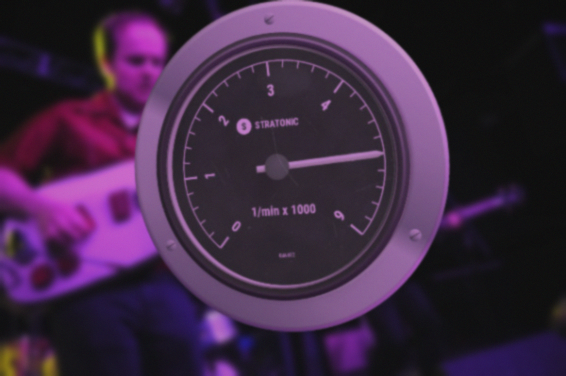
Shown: 5000 rpm
